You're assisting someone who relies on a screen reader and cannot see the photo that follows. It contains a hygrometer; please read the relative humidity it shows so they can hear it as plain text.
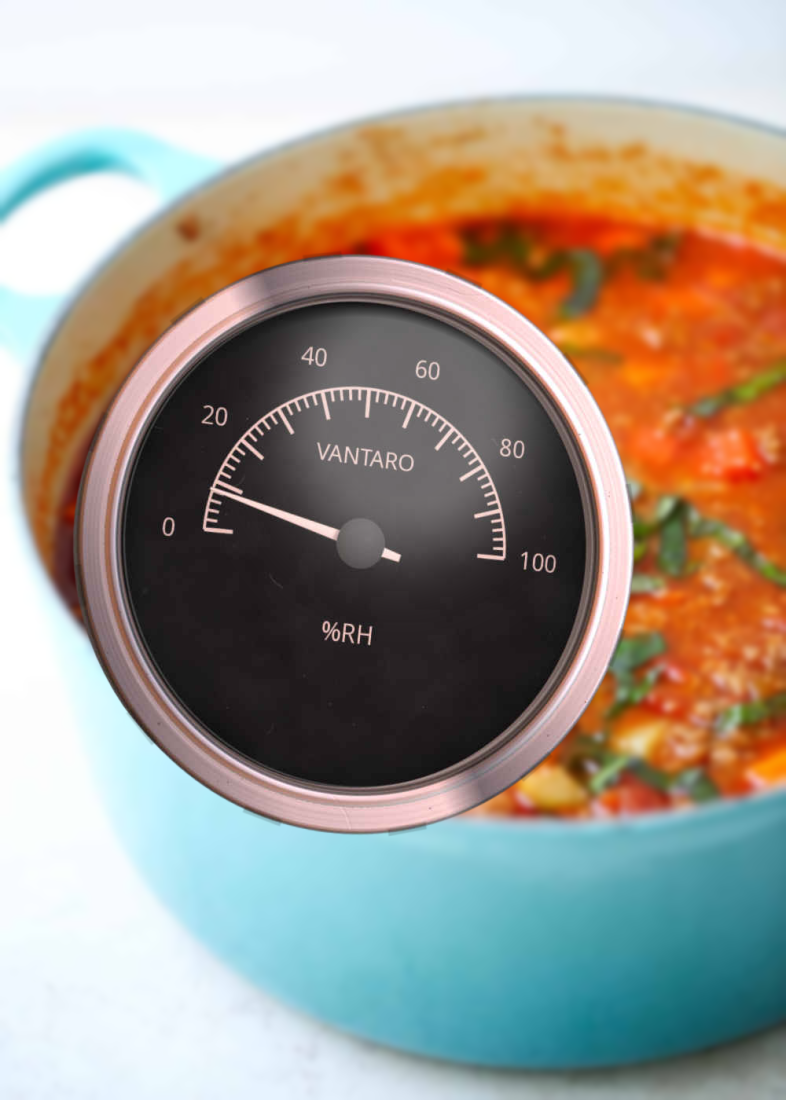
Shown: 8 %
